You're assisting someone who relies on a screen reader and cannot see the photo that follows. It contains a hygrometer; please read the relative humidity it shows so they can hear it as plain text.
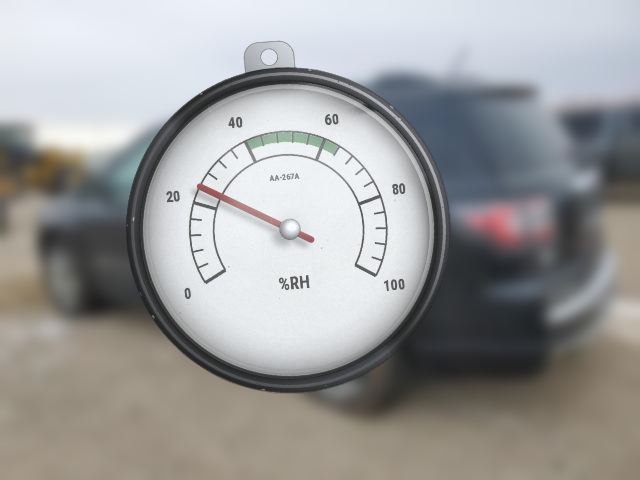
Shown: 24 %
